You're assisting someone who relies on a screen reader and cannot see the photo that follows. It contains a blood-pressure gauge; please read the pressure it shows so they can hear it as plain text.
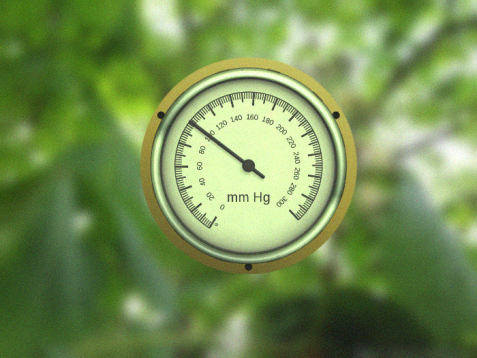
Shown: 100 mmHg
